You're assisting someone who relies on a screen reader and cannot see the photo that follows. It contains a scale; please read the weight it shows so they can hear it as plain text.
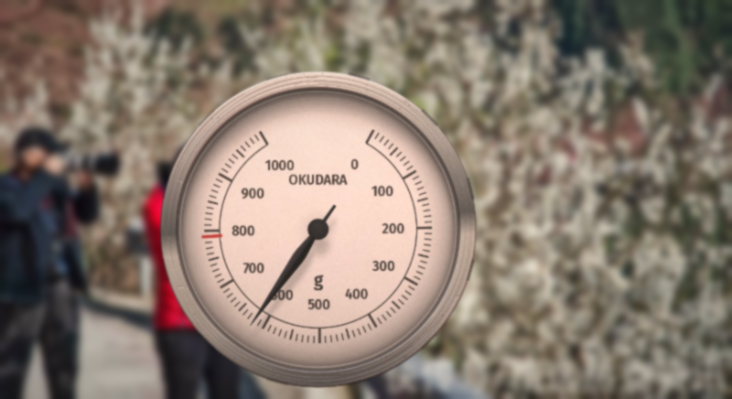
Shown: 620 g
